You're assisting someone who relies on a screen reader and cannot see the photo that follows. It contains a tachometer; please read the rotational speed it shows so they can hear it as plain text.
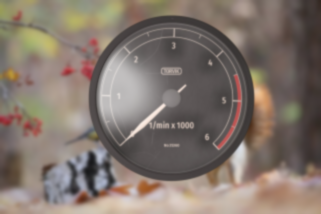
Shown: 0 rpm
